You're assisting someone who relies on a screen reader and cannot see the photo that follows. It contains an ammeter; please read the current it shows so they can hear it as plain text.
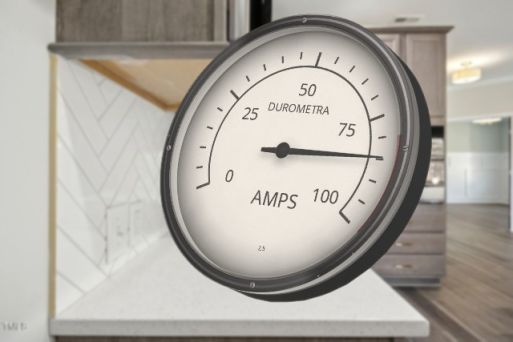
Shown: 85 A
